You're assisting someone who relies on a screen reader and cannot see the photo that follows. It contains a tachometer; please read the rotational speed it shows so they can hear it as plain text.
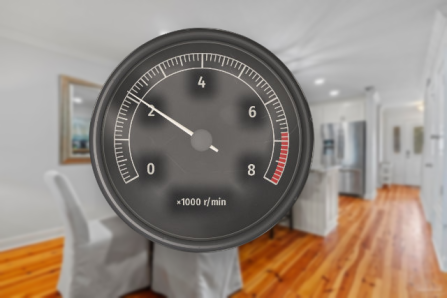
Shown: 2100 rpm
